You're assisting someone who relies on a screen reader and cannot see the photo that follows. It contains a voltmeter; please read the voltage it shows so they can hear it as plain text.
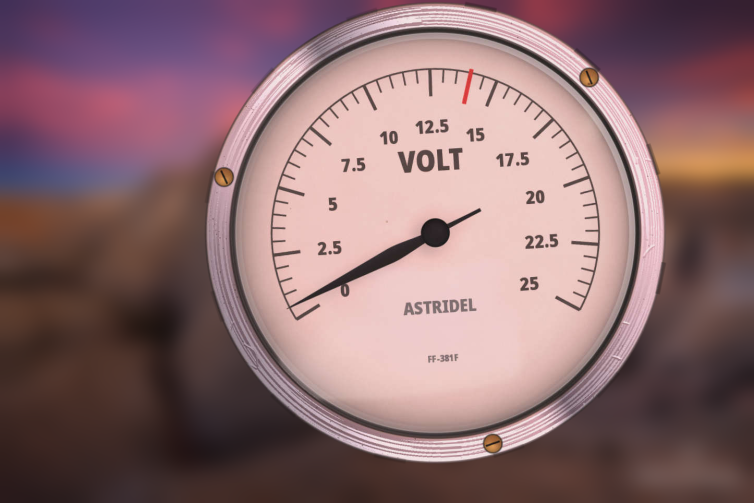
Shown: 0.5 V
